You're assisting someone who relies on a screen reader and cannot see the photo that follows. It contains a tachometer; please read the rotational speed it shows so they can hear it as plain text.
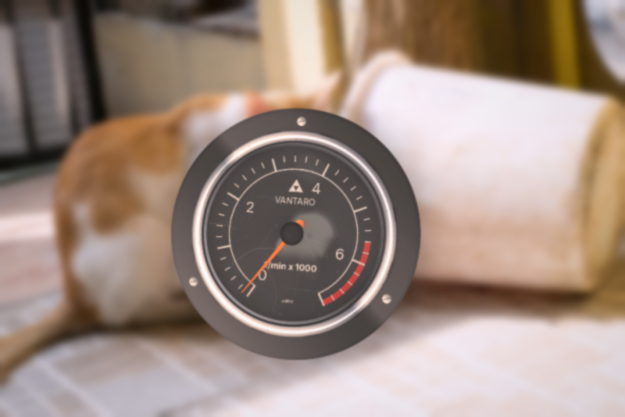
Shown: 100 rpm
